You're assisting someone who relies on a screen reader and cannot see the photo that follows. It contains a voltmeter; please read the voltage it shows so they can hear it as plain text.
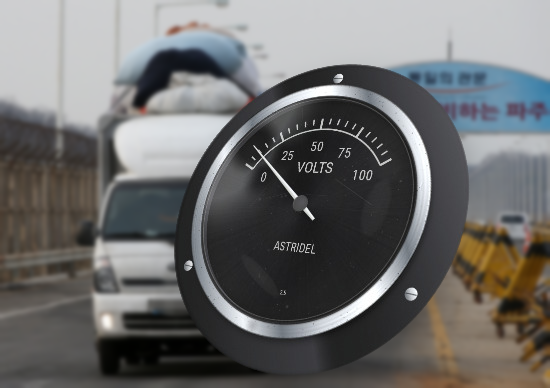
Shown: 10 V
